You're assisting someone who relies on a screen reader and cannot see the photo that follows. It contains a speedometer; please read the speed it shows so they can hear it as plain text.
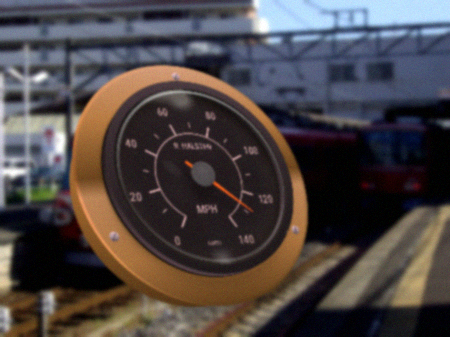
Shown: 130 mph
